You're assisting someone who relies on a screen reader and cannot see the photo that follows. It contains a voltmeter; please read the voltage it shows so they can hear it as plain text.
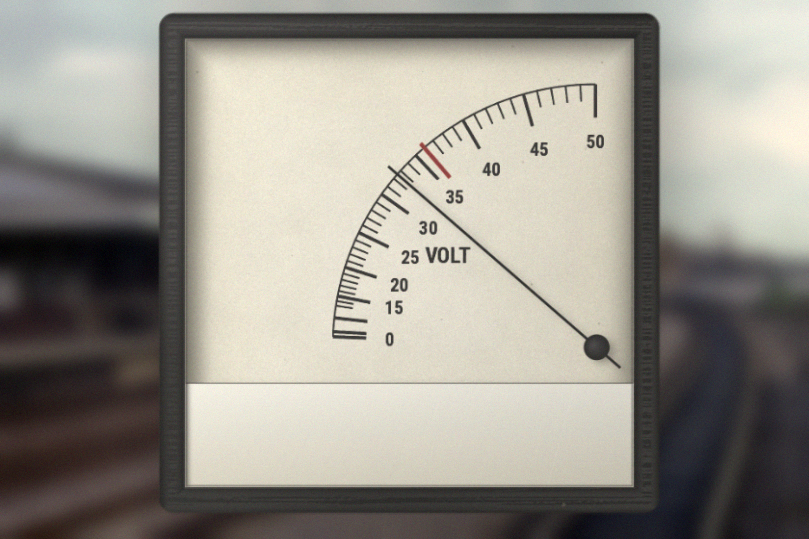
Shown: 32.5 V
